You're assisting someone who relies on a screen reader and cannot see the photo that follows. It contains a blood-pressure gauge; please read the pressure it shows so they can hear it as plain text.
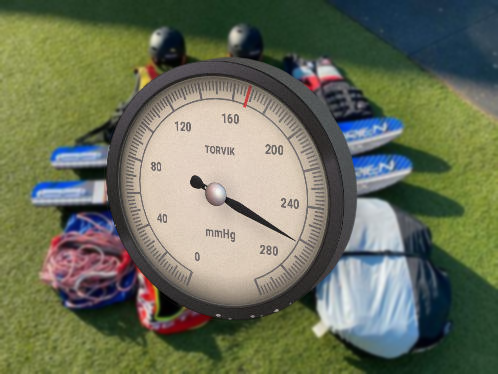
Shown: 260 mmHg
